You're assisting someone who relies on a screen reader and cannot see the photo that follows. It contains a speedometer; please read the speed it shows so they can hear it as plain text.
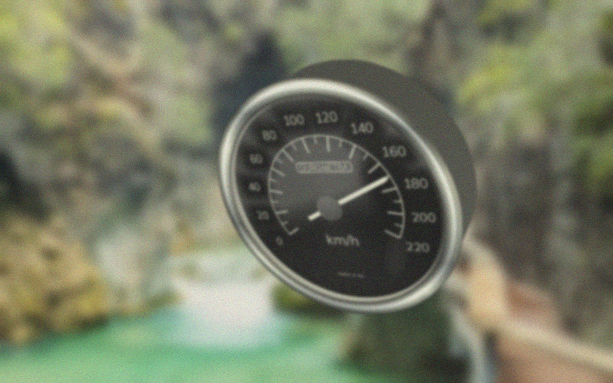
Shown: 170 km/h
